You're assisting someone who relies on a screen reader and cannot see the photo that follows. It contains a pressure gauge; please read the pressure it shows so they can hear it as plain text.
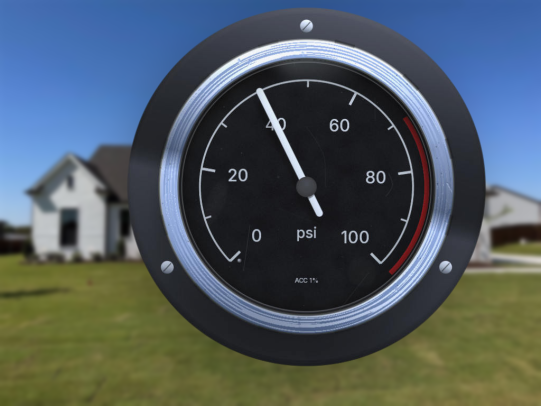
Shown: 40 psi
